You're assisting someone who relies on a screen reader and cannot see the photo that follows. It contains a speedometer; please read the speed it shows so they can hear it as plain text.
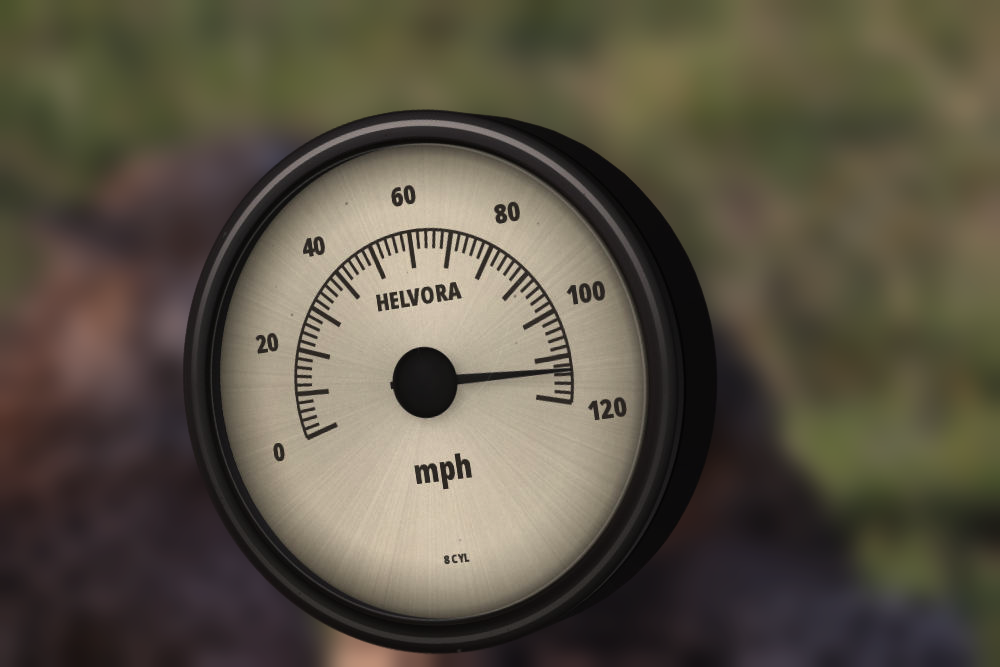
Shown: 113 mph
